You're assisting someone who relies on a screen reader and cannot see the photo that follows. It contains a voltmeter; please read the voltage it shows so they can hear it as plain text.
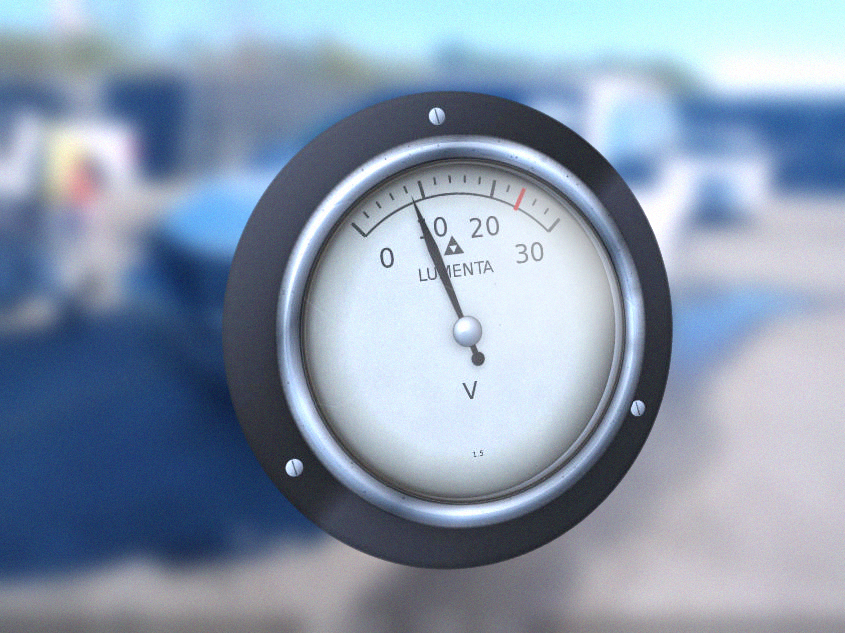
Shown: 8 V
